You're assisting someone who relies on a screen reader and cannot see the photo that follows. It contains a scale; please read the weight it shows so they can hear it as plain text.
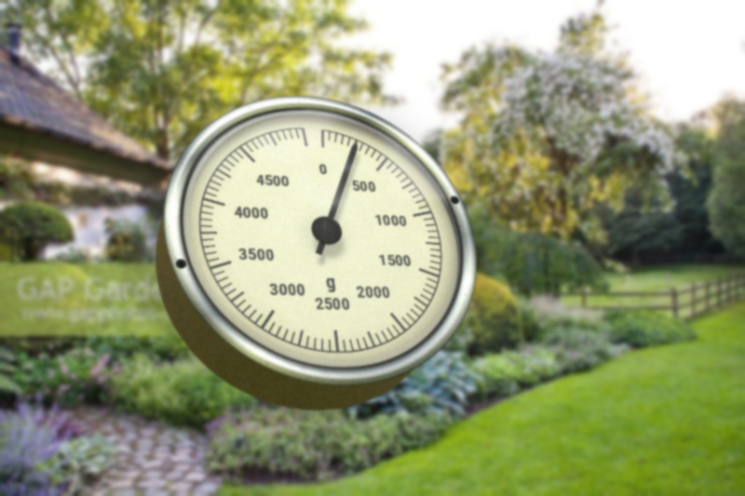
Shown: 250 g
